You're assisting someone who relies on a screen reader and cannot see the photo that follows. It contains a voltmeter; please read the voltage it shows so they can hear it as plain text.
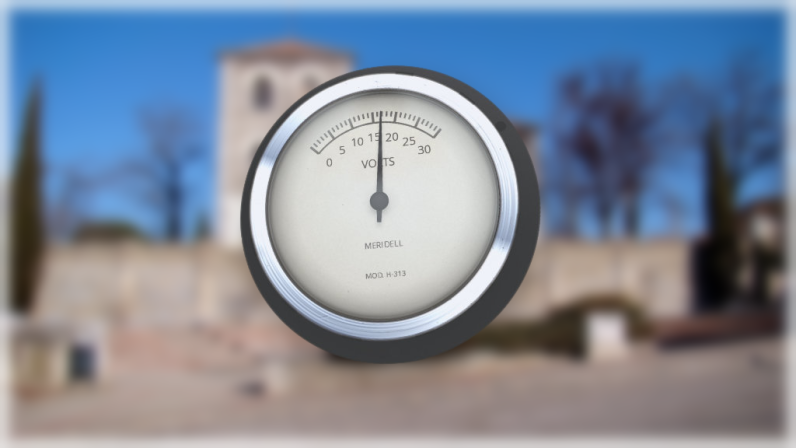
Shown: 17 V
